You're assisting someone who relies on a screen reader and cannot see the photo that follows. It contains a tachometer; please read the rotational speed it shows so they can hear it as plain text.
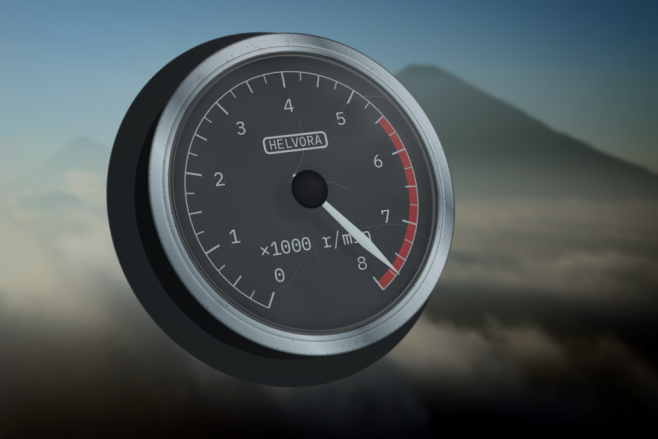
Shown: 7750 rpm
